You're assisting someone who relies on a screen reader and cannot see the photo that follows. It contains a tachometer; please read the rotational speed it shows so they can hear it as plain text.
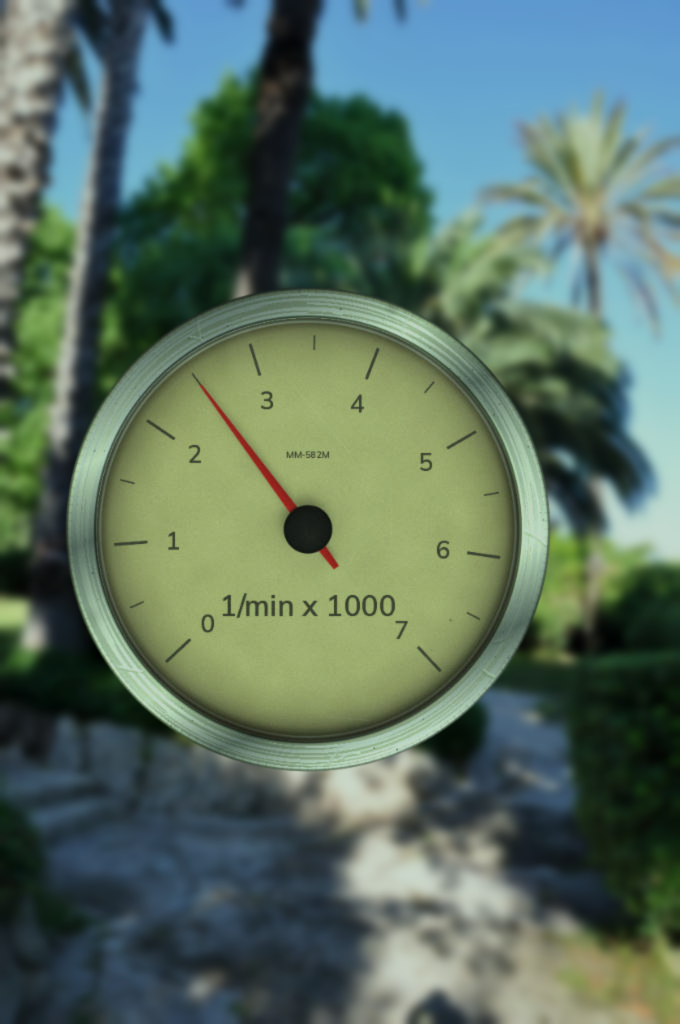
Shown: 2500 rpm
